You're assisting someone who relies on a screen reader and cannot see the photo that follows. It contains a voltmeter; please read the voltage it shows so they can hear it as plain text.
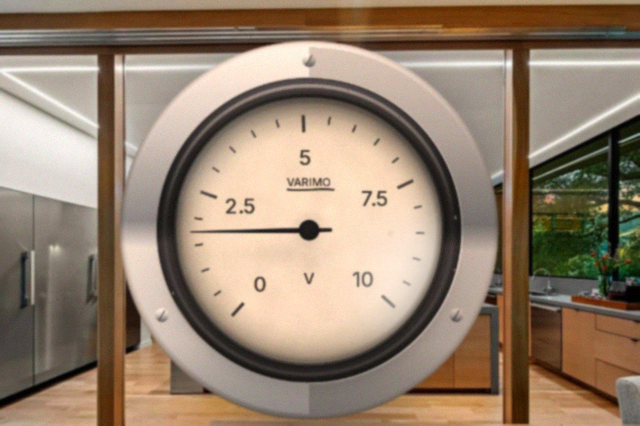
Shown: 1.75 V
